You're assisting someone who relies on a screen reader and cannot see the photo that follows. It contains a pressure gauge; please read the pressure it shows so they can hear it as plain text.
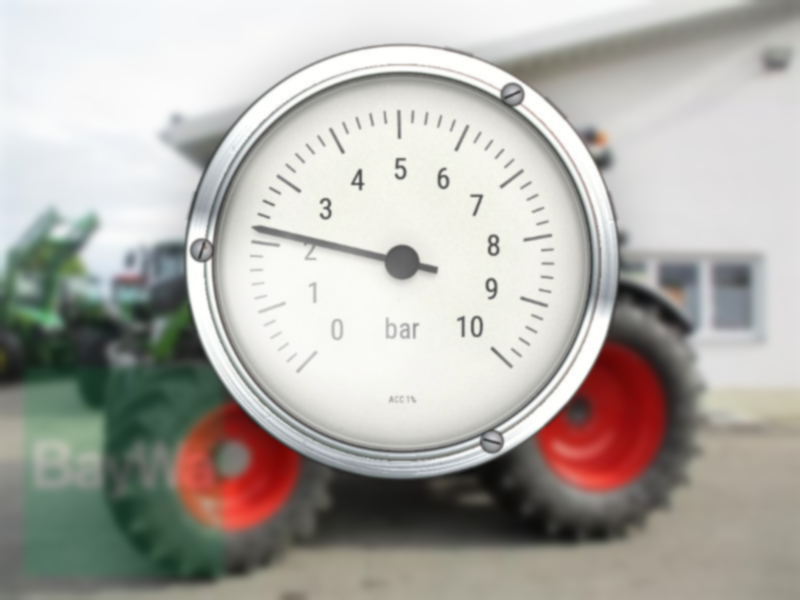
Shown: 2.2 bar
